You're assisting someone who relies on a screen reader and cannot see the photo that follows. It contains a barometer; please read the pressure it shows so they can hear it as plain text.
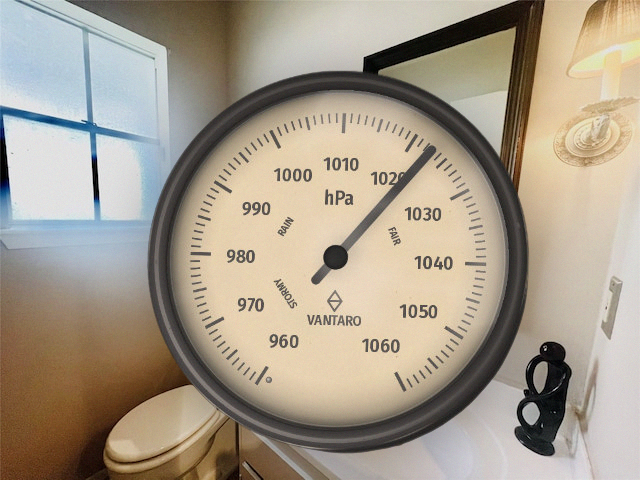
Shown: 1023 hPa
